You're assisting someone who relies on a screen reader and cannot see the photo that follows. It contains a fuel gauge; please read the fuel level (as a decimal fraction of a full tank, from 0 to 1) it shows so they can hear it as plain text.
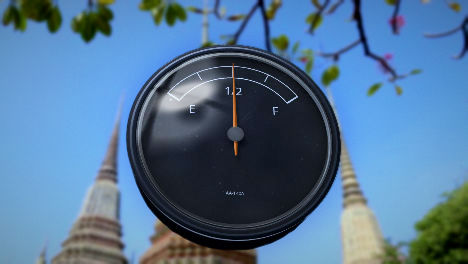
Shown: 0.5
